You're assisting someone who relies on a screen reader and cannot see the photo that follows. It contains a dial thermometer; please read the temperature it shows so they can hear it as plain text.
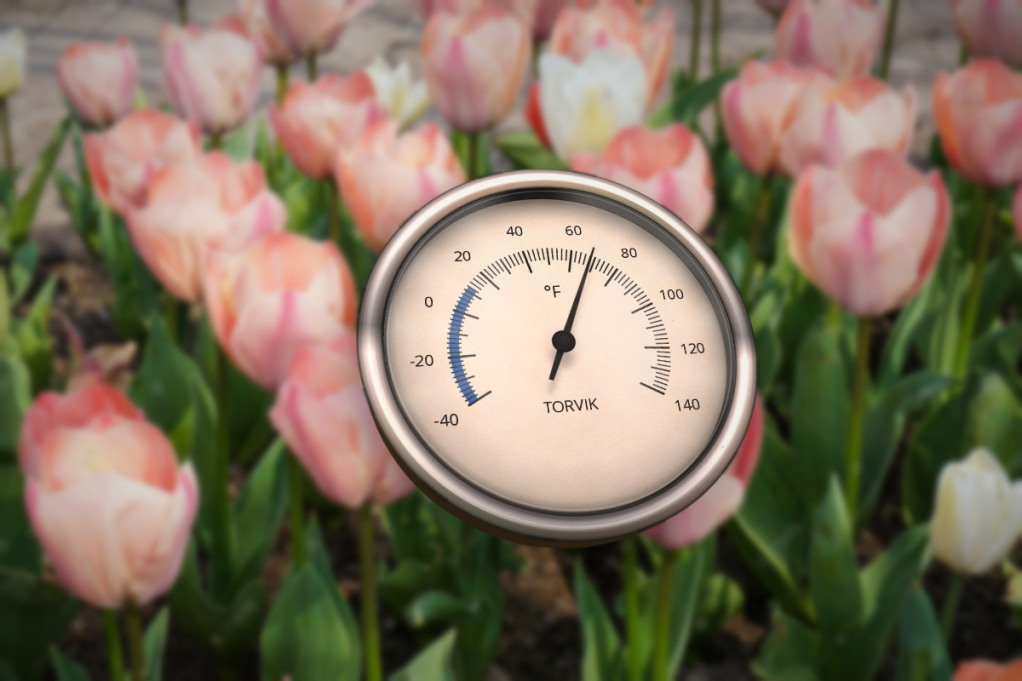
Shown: 68 °F
